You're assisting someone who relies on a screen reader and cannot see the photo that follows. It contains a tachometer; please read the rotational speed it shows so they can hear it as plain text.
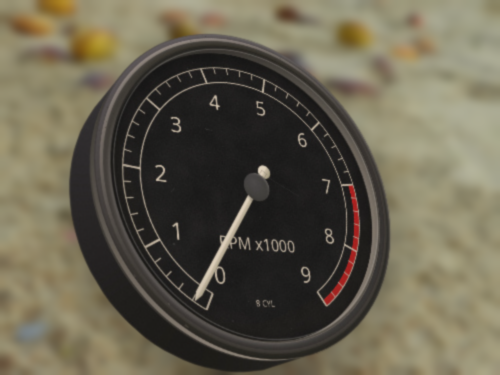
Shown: 200 rpm
